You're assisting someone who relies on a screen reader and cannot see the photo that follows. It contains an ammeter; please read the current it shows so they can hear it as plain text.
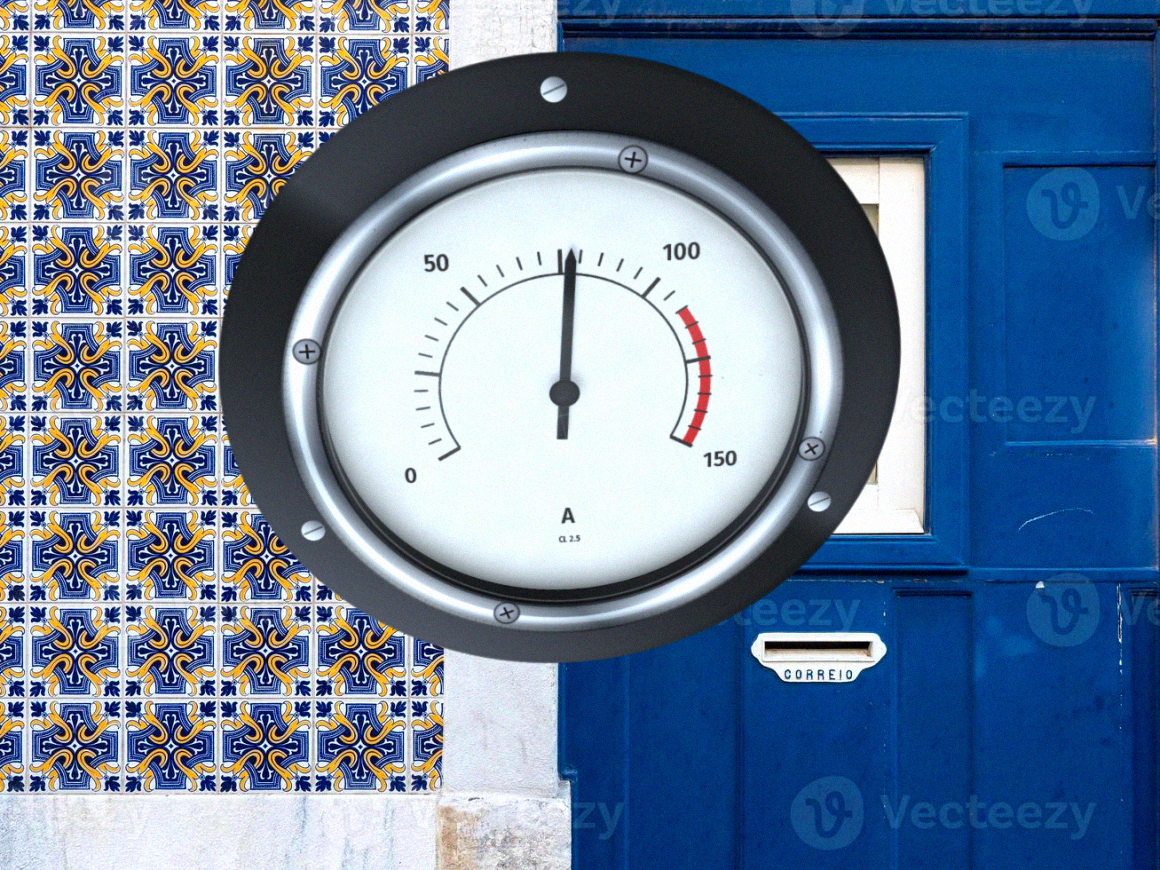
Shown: 77.5 A
